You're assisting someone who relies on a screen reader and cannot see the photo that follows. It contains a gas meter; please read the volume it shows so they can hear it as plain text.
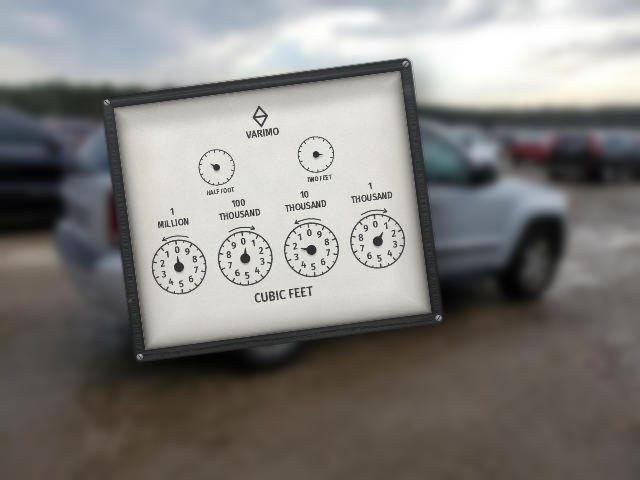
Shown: 2100 ft³
